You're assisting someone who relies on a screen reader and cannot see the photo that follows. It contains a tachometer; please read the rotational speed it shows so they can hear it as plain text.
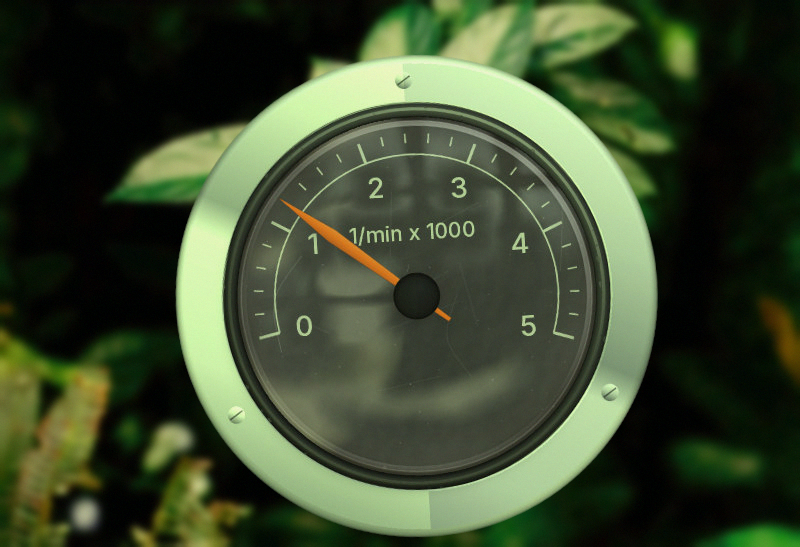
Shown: 1200 rpm
